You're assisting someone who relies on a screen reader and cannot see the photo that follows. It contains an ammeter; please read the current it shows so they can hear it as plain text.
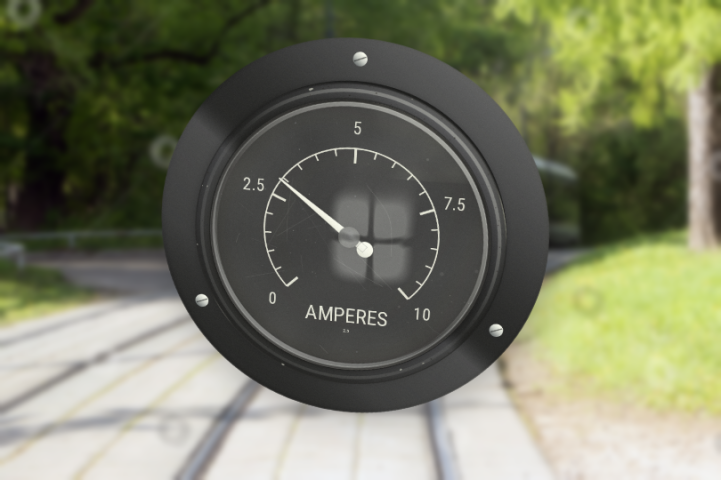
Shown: 3 A
